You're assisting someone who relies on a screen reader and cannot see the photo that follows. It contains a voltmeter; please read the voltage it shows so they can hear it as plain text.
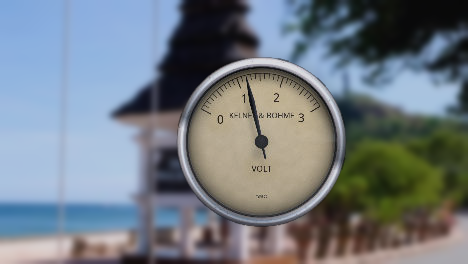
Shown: 1.2 V
